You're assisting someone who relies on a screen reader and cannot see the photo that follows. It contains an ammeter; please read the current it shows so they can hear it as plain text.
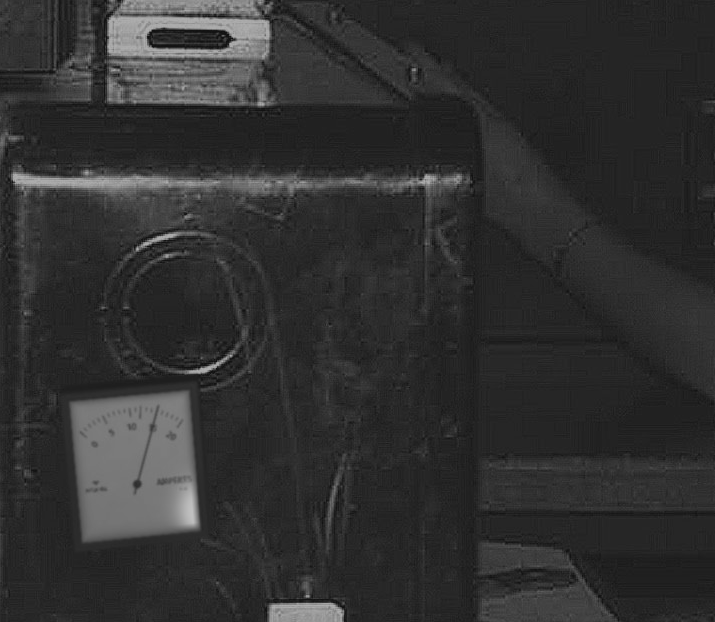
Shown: 15 A
